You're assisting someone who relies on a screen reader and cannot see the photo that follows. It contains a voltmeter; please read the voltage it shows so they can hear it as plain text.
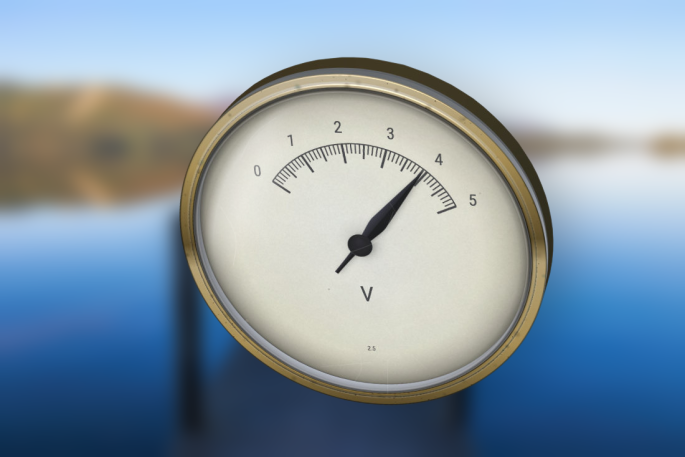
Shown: 3.9 V
